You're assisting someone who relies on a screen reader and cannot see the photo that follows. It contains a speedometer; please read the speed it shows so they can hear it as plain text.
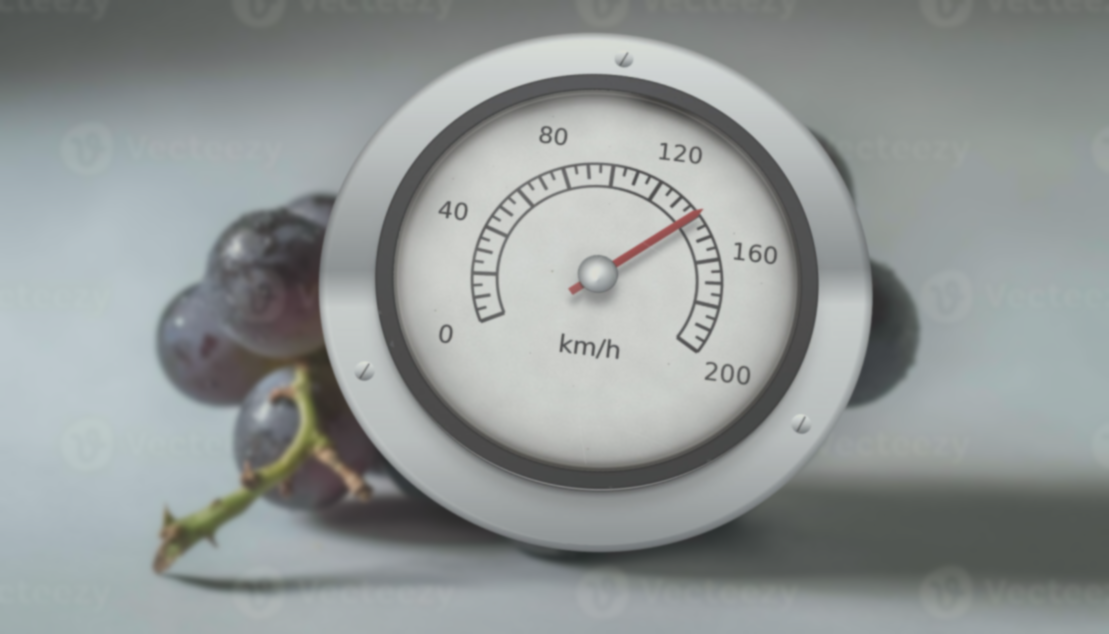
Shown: 140 km/h
